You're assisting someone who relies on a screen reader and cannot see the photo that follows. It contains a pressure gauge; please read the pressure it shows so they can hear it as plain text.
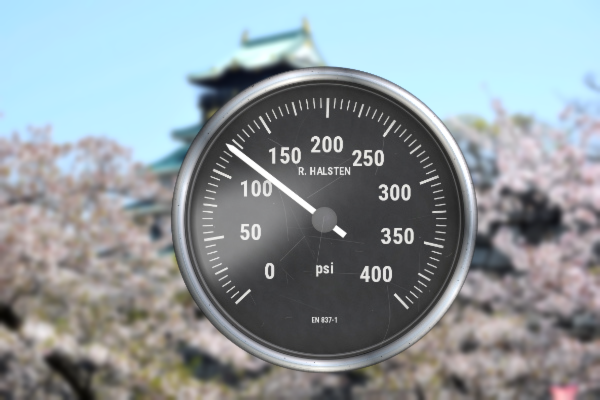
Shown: 120 psi
